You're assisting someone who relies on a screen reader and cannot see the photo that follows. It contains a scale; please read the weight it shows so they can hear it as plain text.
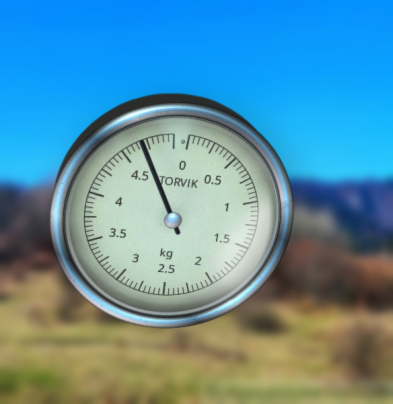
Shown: 4.7 kg
